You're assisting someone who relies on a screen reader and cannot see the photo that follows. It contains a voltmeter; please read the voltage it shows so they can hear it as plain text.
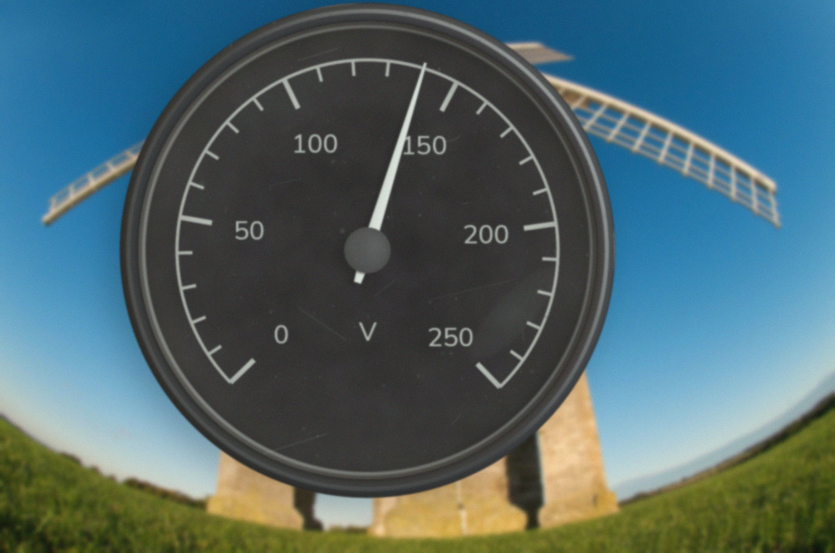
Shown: 140 V
